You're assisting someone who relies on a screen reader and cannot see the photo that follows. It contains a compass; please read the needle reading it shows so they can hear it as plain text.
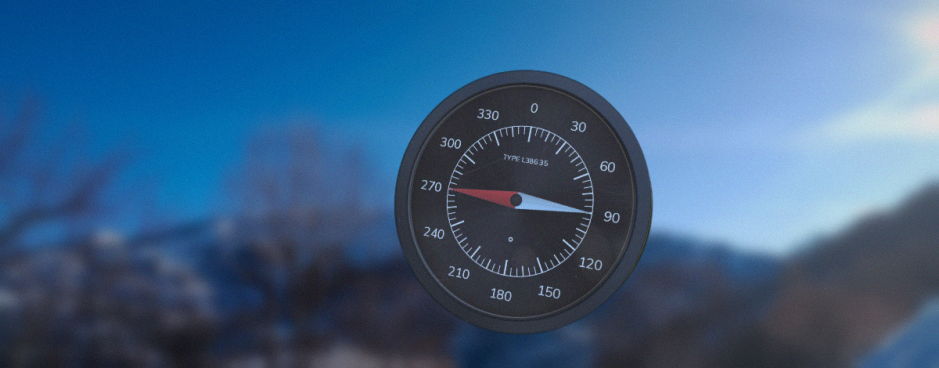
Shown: 270 °
